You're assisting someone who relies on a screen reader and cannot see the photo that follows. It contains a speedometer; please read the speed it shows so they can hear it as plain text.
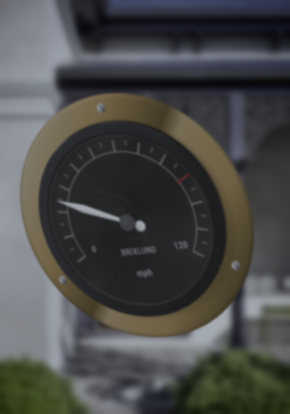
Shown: 25 mph
